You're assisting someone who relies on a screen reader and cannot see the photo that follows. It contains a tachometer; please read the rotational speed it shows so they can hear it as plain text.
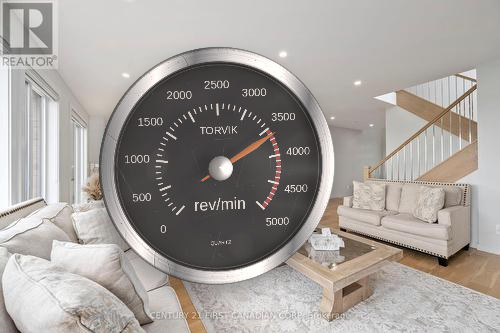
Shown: 3600 rpm
